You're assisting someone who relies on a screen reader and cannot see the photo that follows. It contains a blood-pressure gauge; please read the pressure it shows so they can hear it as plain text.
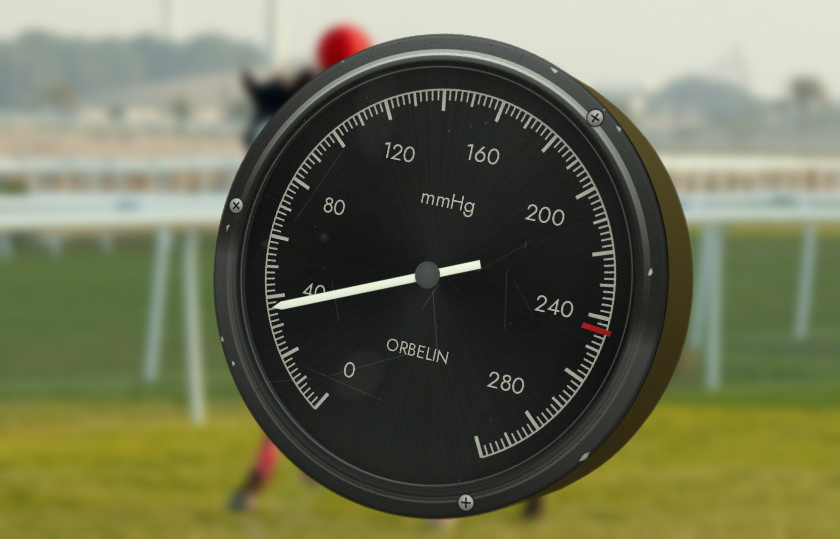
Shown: 36 mmHg
